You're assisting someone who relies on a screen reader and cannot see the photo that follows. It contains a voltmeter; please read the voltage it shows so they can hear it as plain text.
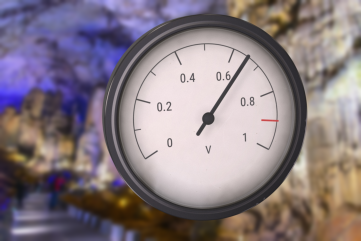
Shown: 0.65 V
